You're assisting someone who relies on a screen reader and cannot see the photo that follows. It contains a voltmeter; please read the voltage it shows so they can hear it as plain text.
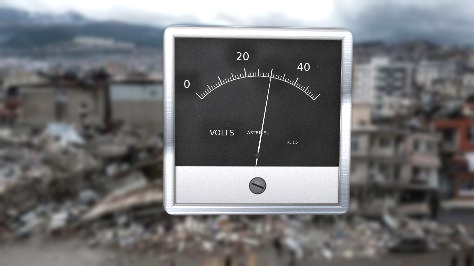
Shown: 30 V
